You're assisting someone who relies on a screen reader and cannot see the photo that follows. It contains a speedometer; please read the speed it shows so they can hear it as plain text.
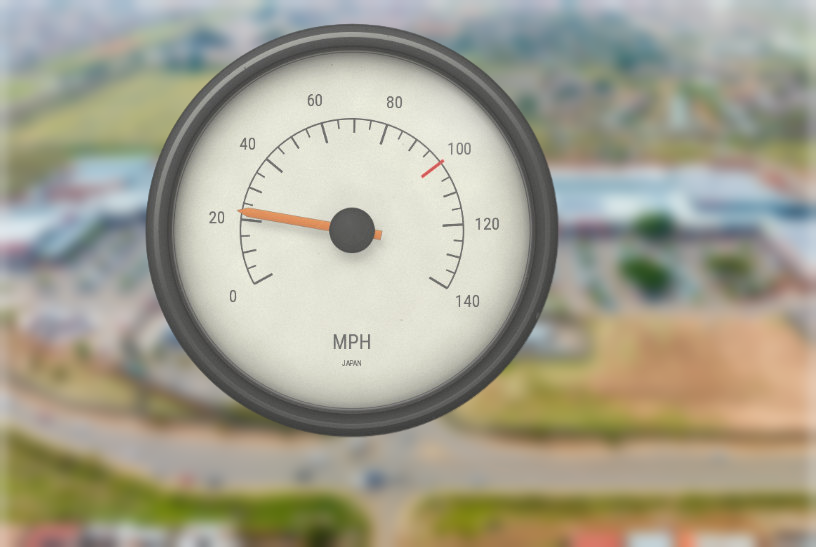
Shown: 22.5 mph
